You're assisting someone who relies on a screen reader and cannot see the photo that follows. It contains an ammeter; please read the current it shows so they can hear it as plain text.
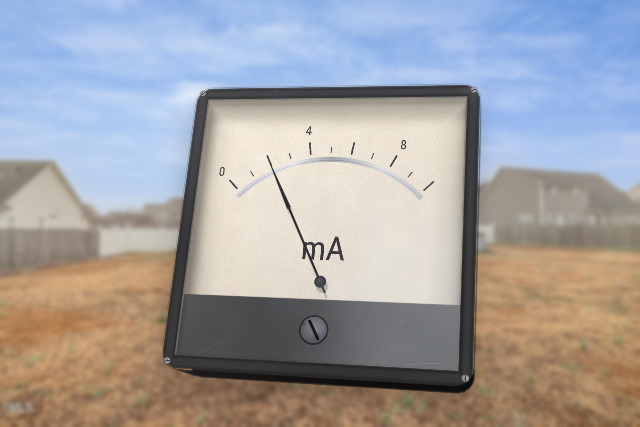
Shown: 2 mA
